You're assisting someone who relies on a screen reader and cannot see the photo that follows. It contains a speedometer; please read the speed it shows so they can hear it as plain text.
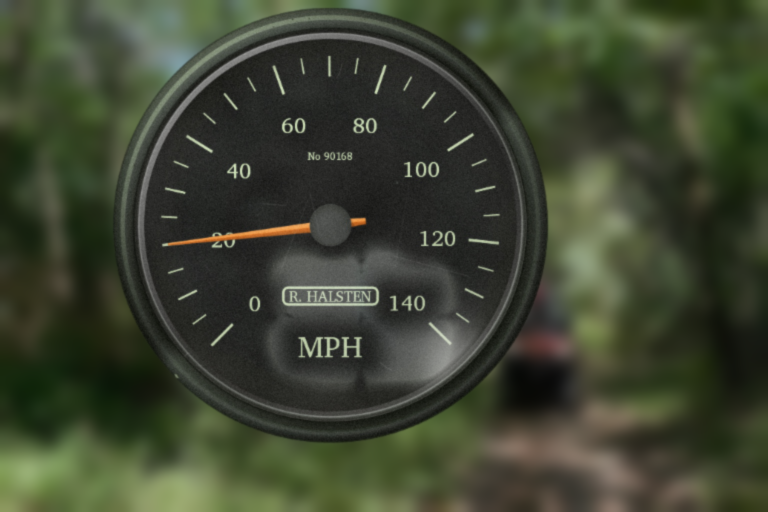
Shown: 20 mph
